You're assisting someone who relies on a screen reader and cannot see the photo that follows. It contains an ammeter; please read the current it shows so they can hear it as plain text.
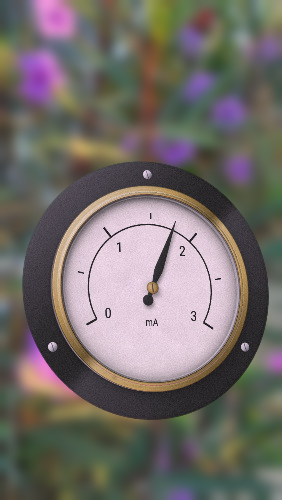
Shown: 1.75 mA
